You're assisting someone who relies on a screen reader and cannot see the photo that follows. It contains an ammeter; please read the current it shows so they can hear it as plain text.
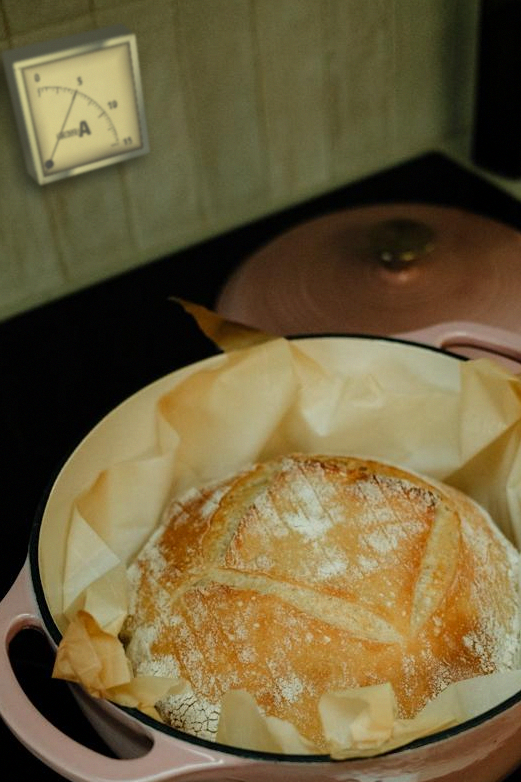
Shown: 5 A
